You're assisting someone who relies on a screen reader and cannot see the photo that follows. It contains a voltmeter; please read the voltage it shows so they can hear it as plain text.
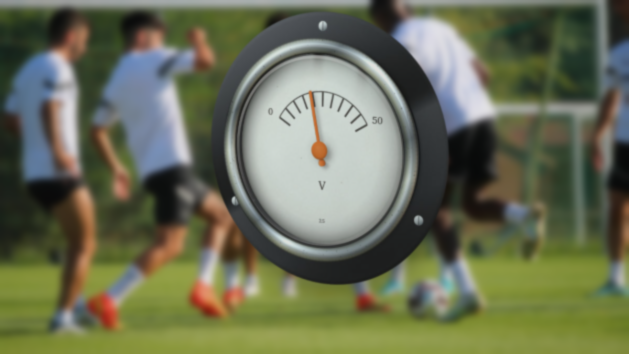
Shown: 20 V
